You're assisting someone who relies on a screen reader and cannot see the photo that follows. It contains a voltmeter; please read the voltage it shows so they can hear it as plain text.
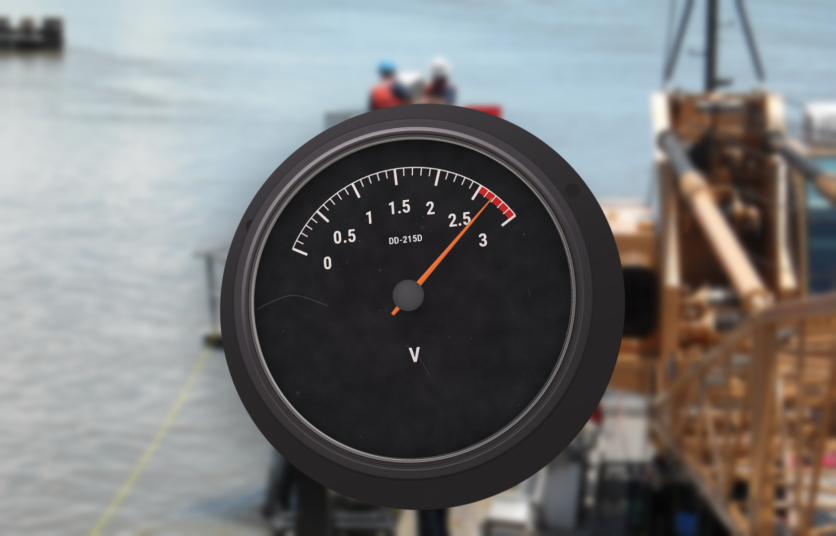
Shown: 2.7 V
